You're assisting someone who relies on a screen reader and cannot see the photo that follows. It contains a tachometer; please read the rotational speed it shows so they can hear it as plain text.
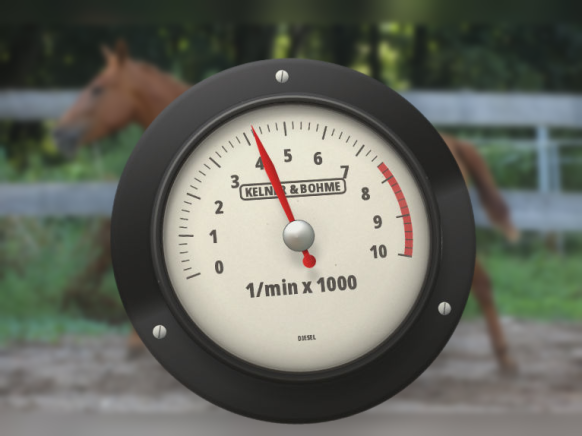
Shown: 4200 rpm
